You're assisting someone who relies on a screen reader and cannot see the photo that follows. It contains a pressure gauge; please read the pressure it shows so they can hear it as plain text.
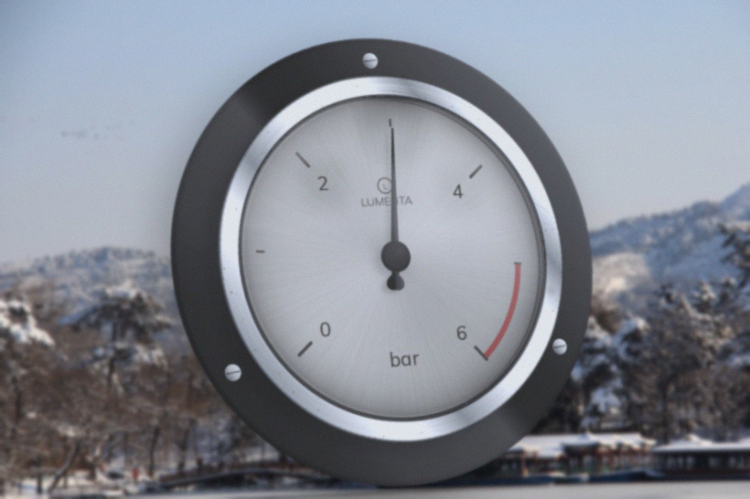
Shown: 3 bar
